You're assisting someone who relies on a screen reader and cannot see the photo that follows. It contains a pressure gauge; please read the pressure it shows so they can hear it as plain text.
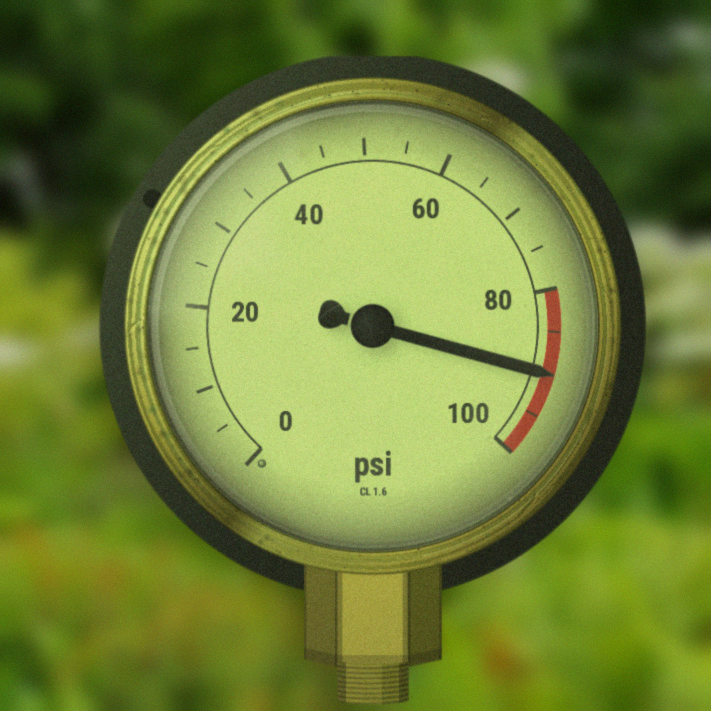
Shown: 90 psi
